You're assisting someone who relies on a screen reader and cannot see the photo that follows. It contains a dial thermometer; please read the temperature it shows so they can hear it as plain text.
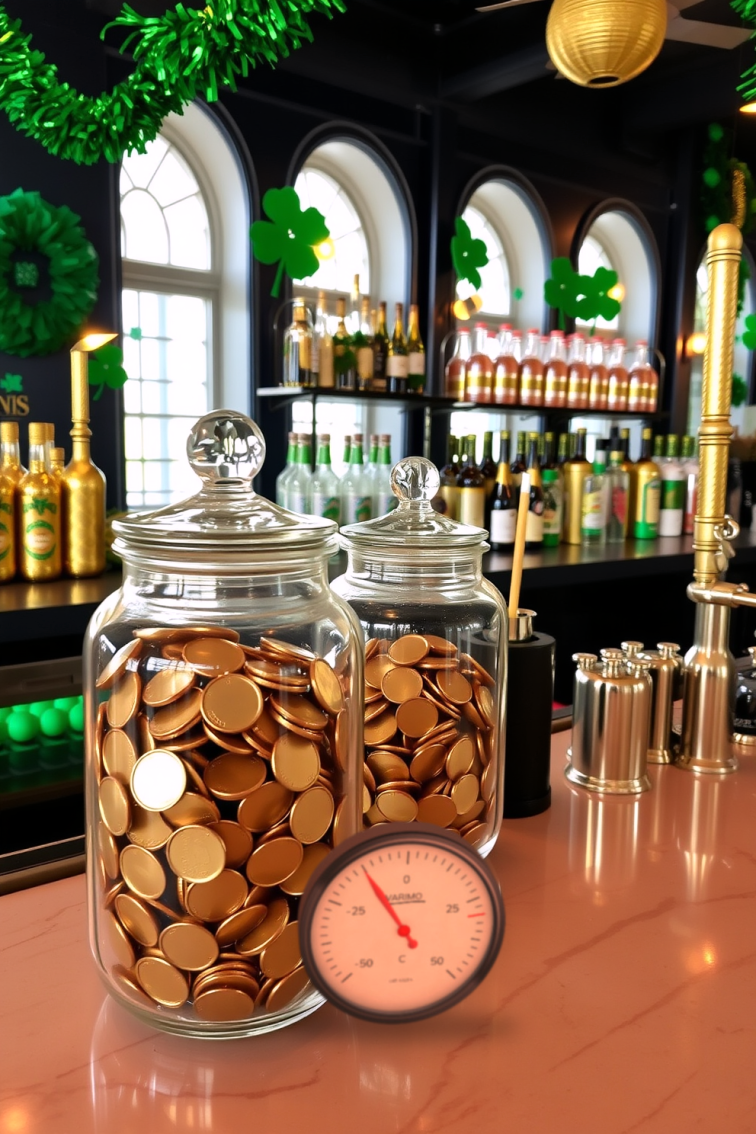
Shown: -12.5 °C
